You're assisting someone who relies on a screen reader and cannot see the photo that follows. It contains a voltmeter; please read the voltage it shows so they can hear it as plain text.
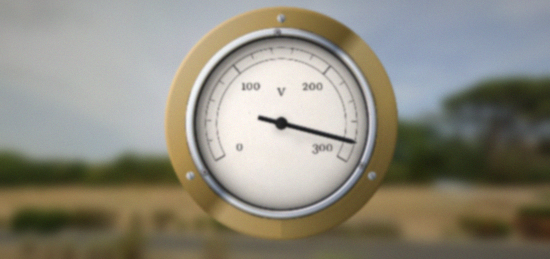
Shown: 280 V
